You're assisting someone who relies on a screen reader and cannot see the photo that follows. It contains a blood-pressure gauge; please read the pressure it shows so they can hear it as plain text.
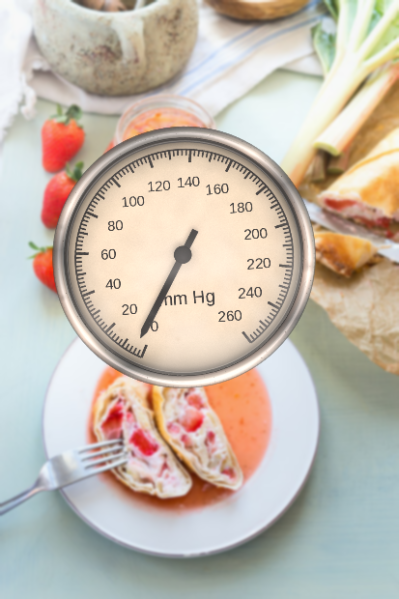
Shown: 4 mmHg
